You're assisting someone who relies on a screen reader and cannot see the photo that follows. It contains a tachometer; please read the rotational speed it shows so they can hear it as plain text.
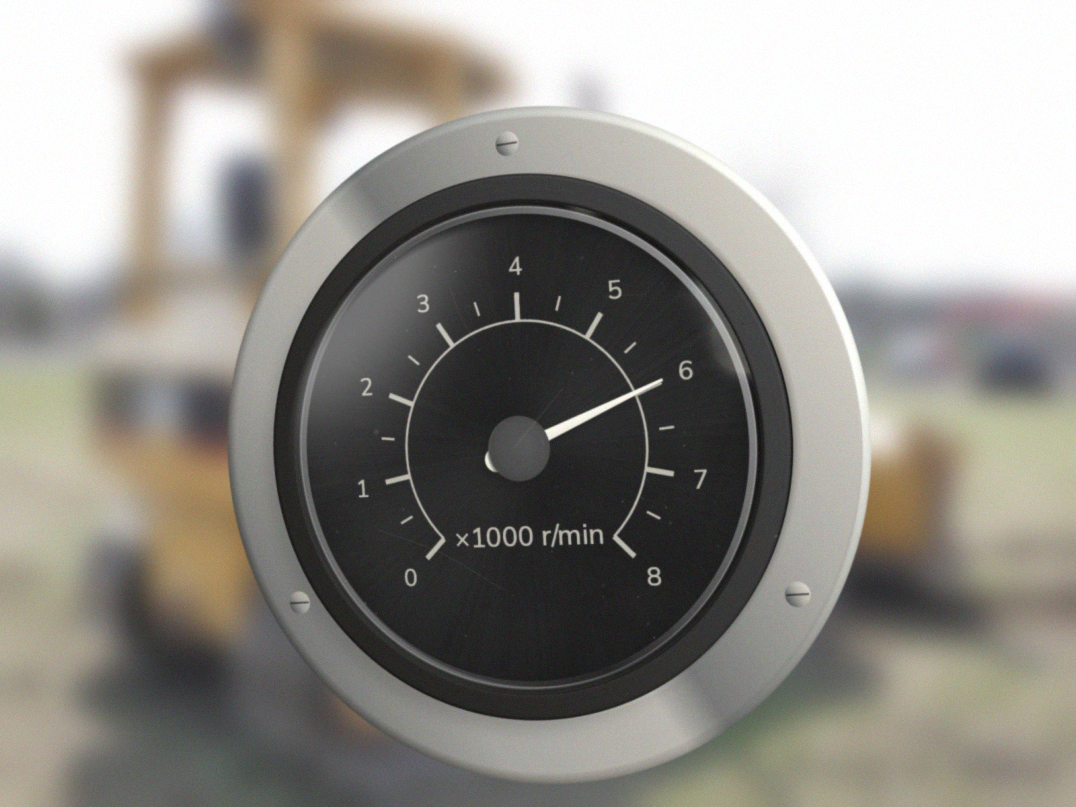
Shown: 6000 rpm
